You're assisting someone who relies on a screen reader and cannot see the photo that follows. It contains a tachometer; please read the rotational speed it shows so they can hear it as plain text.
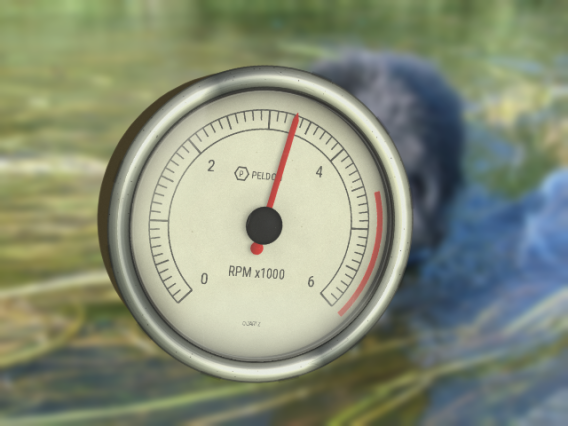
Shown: 3300 rpm
